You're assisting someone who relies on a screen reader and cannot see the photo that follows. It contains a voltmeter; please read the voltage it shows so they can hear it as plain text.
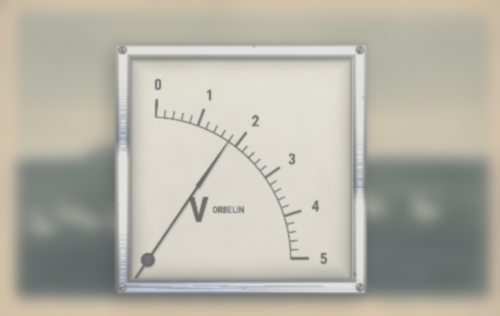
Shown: 1.8 V
